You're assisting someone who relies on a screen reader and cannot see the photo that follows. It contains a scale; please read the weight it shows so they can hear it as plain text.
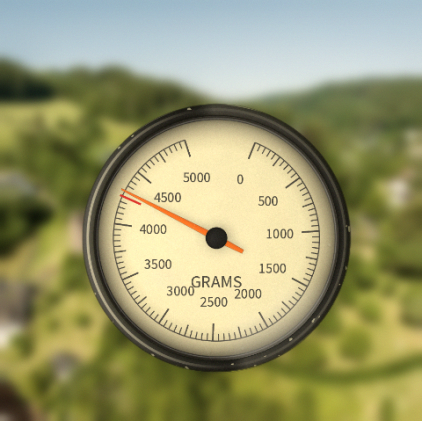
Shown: 4300 g
